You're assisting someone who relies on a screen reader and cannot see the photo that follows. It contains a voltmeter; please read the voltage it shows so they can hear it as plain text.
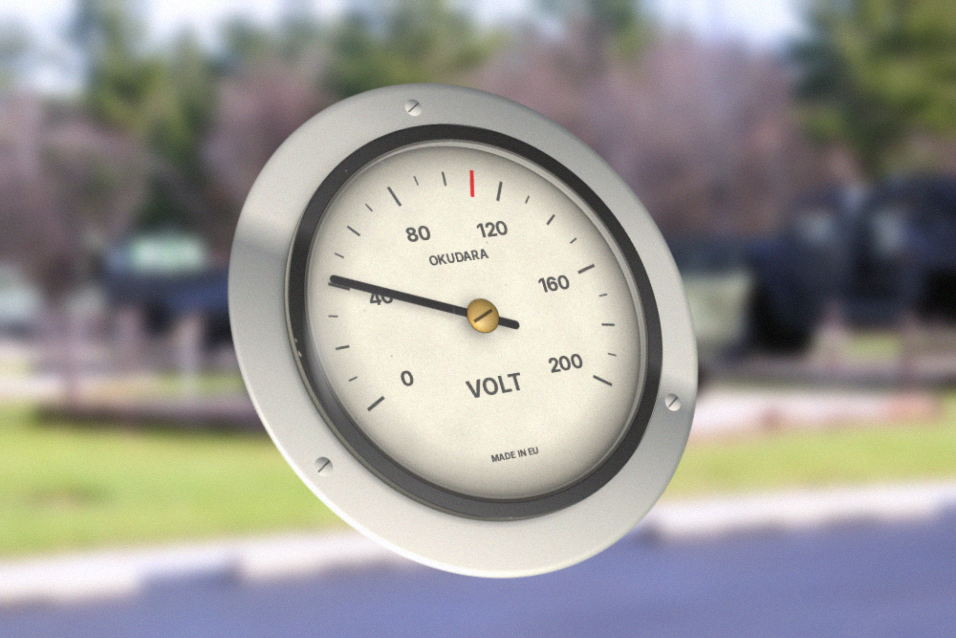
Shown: 40 V
